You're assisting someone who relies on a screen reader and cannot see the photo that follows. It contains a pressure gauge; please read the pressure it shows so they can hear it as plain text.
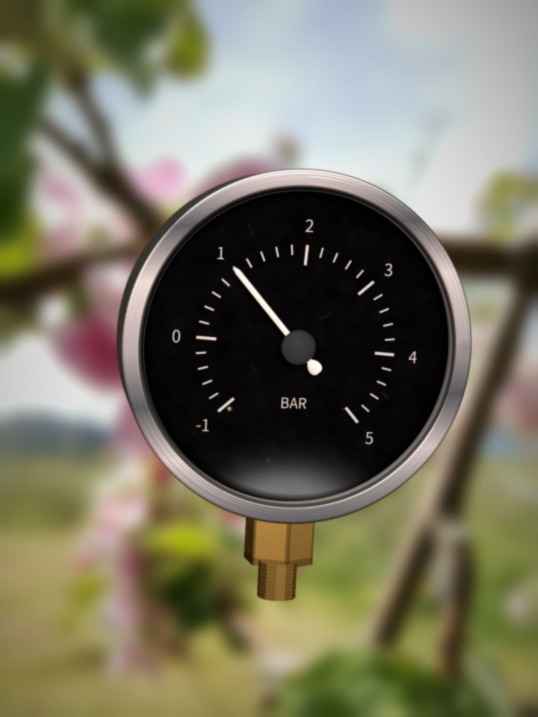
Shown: 1 bar
